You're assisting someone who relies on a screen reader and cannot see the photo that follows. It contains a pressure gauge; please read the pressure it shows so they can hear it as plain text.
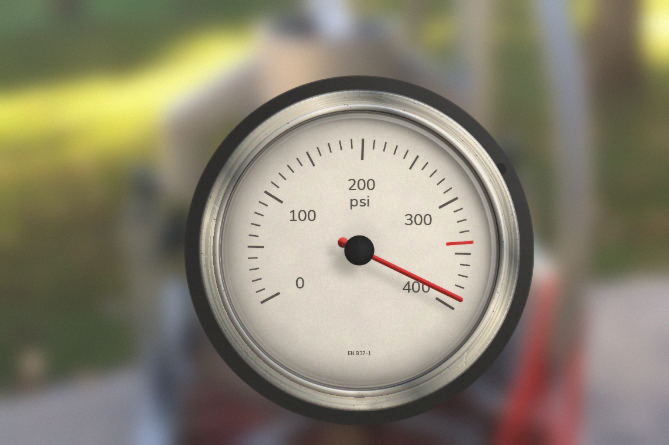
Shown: 390 psi
